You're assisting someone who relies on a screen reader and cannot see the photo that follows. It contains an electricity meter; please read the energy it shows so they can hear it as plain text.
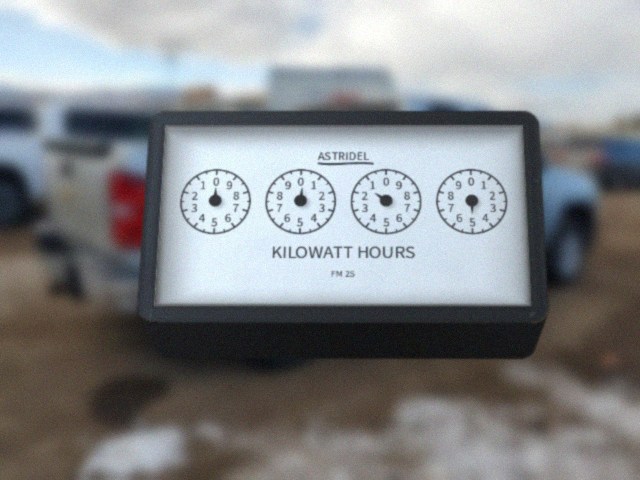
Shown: 15 kWh
